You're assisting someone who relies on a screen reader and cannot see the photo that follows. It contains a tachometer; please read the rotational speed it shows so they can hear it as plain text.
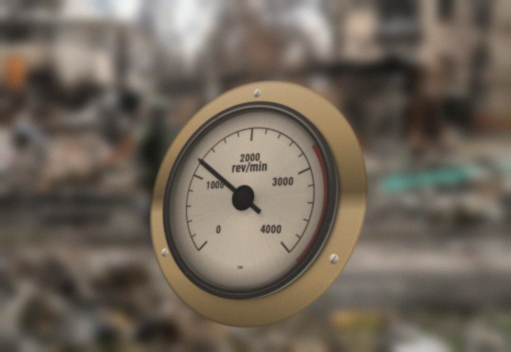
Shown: 1200 rpm
